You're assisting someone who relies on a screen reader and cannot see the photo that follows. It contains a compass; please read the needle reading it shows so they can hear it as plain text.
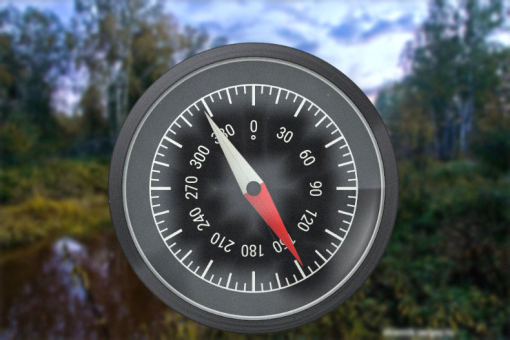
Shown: 147.5 °
